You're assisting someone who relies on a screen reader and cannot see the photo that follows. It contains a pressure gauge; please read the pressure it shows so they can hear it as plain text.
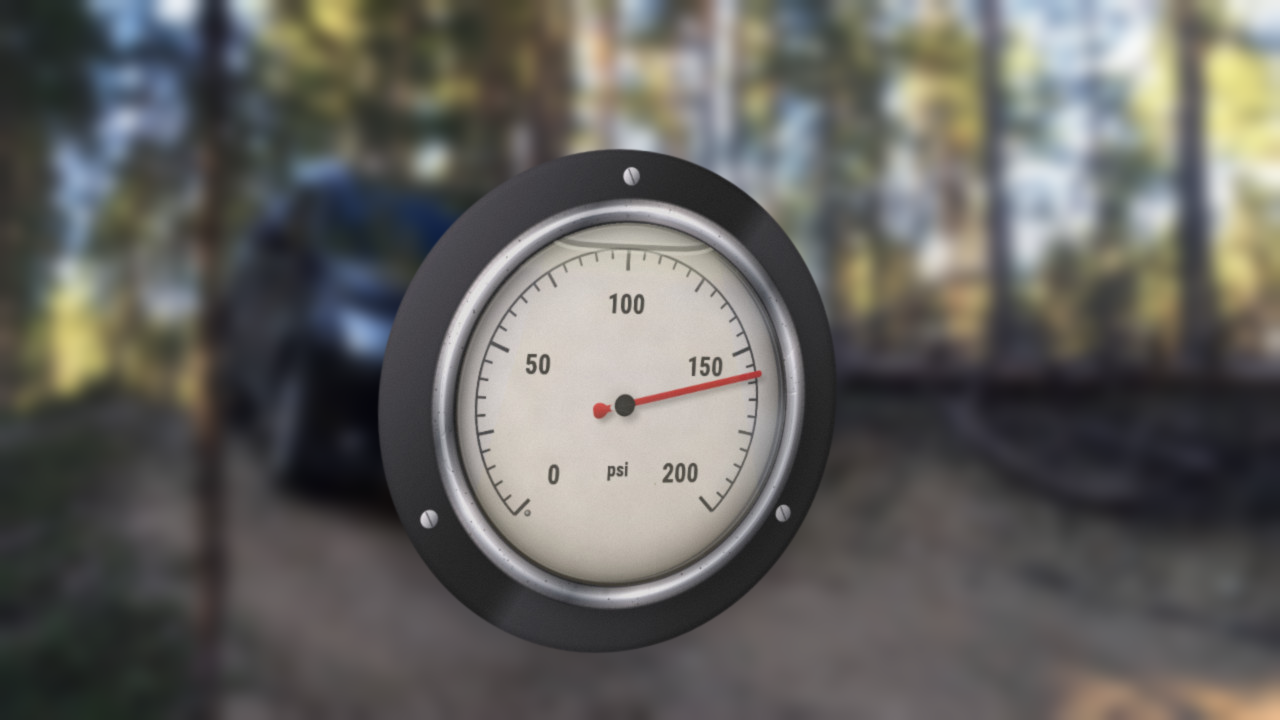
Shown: 157.5 psi
